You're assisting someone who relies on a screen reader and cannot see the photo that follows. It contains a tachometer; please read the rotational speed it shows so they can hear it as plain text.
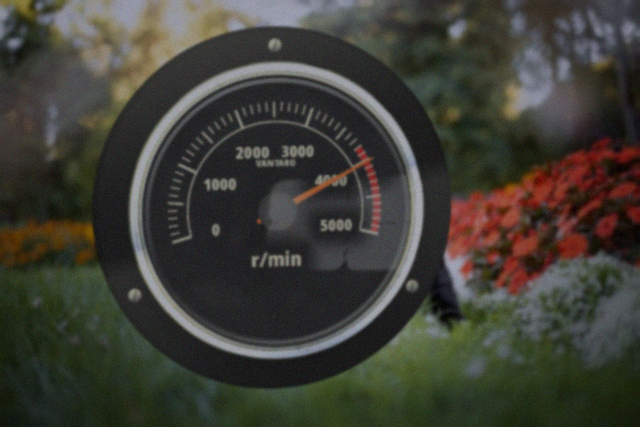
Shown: 4000 rpm
